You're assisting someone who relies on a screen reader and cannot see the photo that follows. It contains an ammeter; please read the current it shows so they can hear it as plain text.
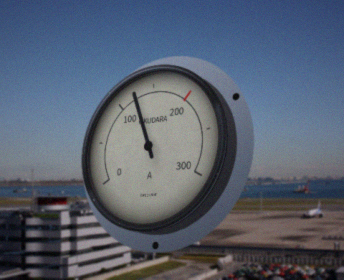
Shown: 125 A
